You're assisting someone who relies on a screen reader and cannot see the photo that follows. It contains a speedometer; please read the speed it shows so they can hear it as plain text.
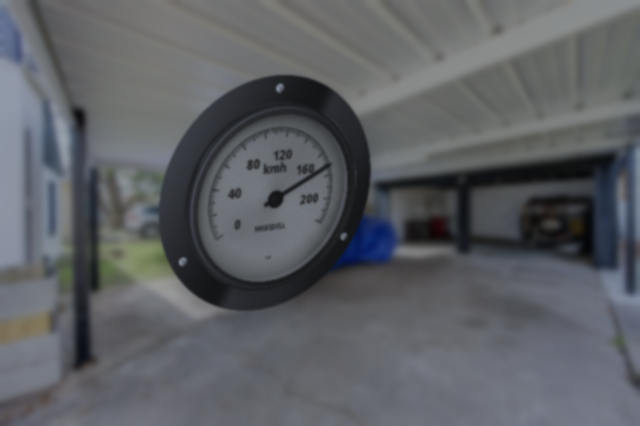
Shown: 170 km/h
